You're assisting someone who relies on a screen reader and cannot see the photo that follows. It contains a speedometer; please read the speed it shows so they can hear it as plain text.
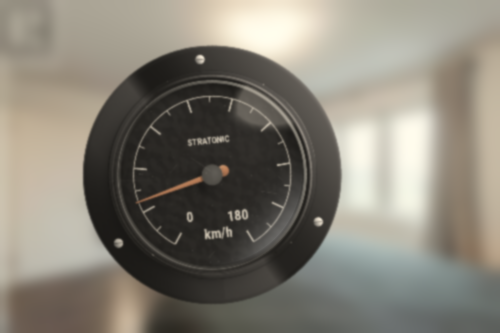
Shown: 25 km/h
